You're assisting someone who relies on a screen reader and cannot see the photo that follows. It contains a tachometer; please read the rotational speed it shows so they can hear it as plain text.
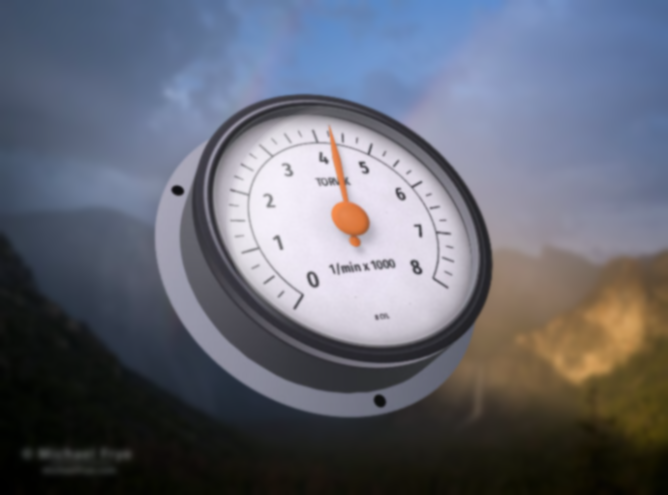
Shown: 4250 rpm
